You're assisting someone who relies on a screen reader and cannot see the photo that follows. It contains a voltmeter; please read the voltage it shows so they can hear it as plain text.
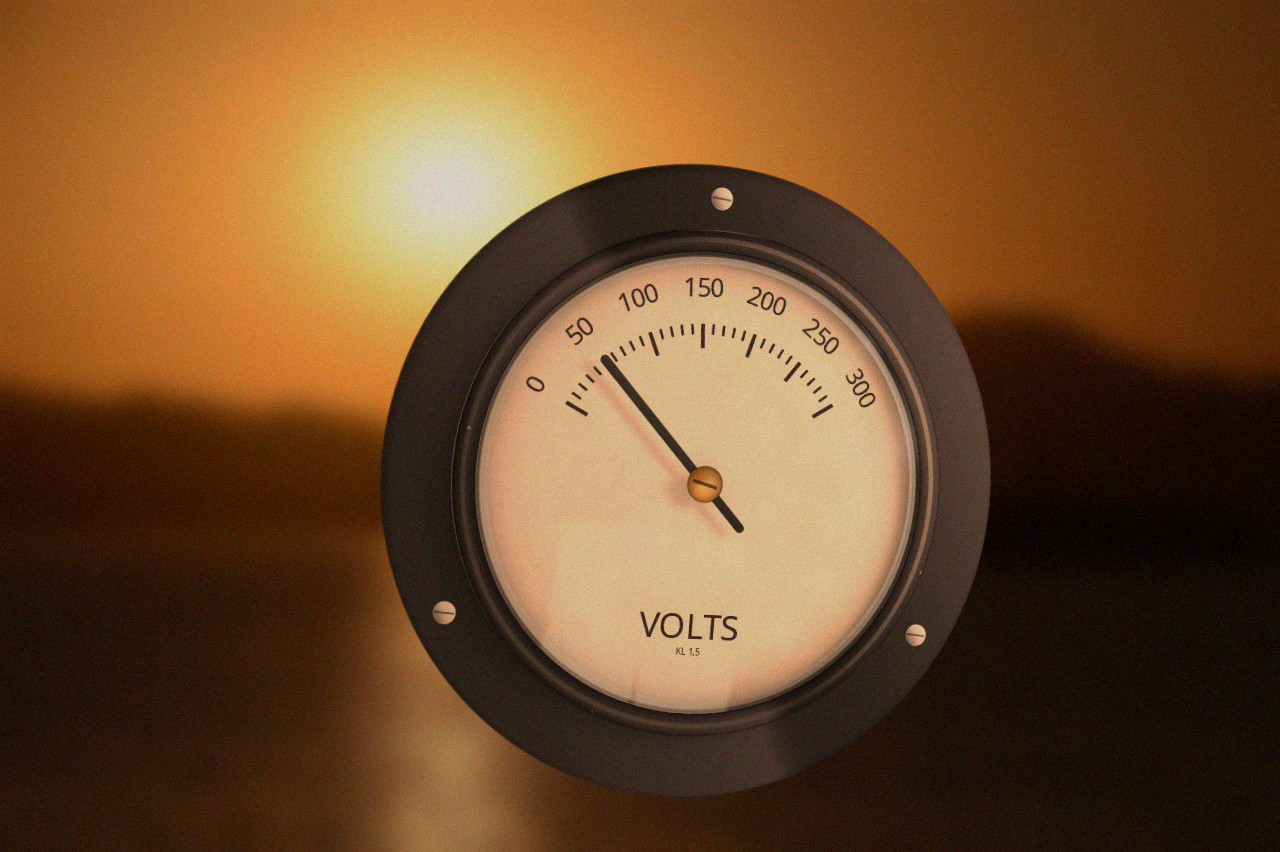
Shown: 50 V
